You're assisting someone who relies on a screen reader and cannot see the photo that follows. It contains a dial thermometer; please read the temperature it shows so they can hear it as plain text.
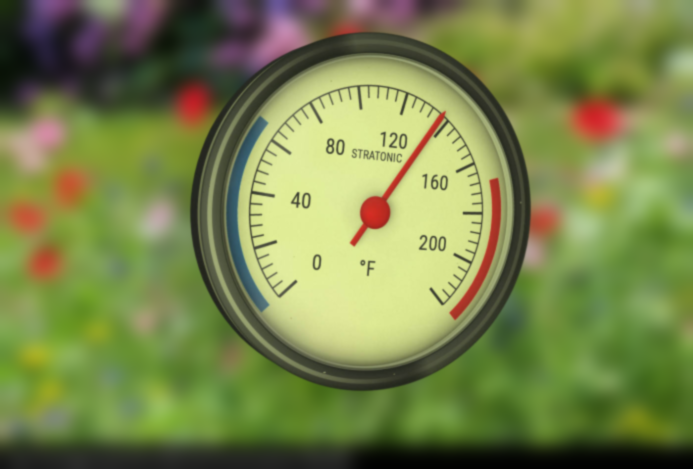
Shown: 136 °F
